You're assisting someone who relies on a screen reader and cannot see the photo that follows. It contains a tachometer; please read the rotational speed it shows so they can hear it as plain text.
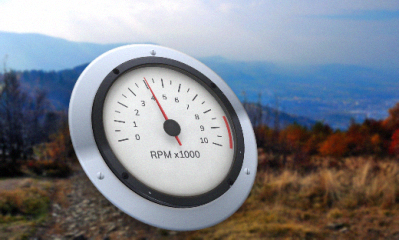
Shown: 4000 rpm
